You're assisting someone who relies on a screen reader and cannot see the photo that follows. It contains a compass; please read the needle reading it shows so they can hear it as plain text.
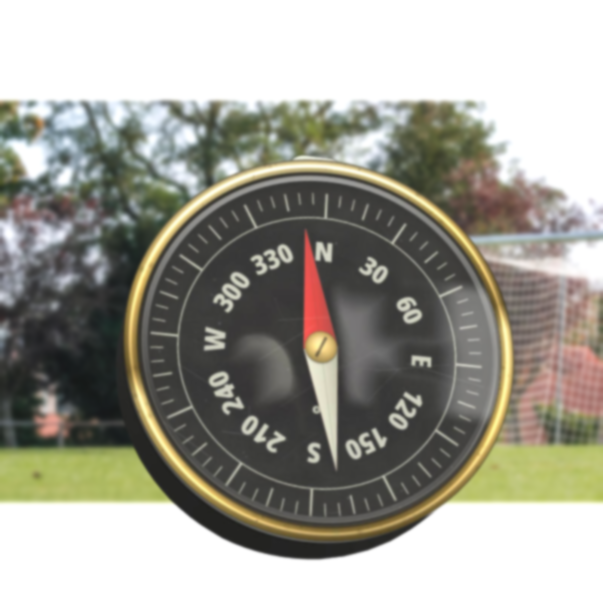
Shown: 350 °
